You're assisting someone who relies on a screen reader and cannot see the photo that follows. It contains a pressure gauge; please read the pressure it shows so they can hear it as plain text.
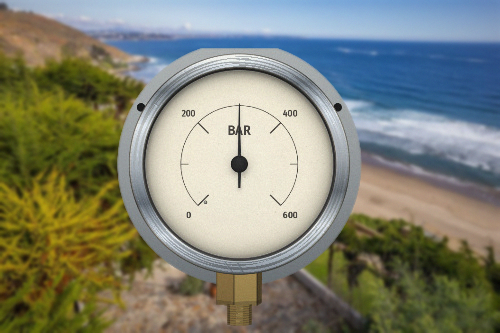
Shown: 300 bar
